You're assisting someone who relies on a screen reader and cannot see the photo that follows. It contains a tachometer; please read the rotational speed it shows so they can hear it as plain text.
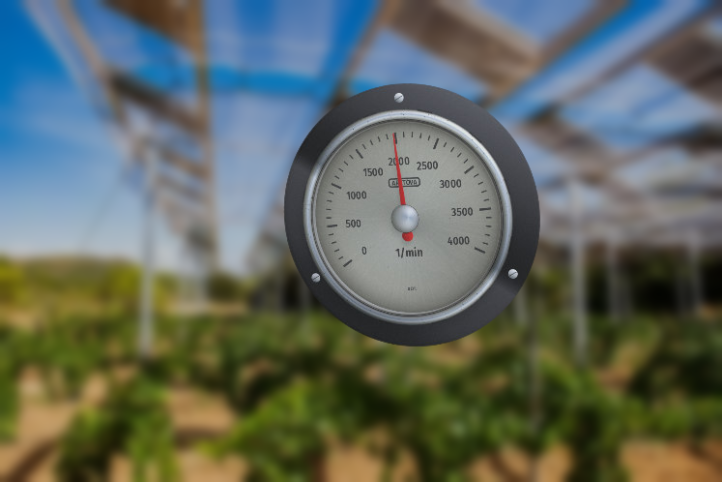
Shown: 2000 rpm
